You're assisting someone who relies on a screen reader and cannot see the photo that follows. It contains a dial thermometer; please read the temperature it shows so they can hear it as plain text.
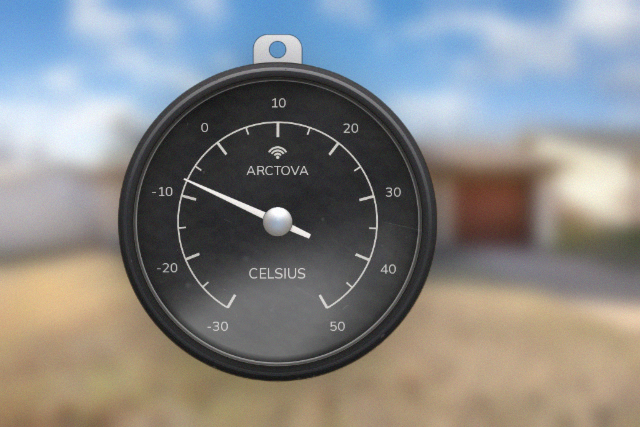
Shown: -7.5 °C
